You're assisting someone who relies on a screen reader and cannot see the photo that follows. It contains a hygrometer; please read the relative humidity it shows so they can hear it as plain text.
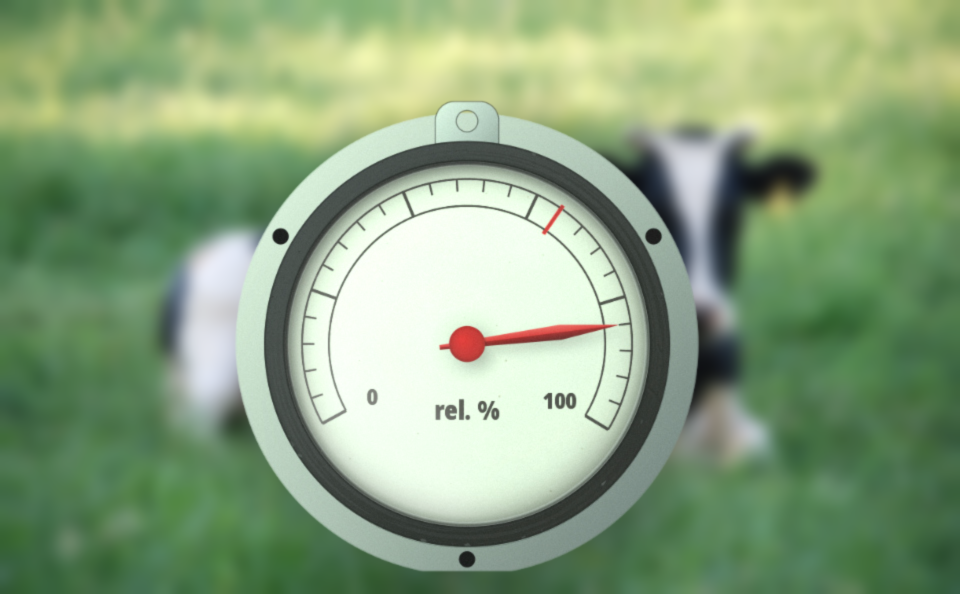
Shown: 84 %
